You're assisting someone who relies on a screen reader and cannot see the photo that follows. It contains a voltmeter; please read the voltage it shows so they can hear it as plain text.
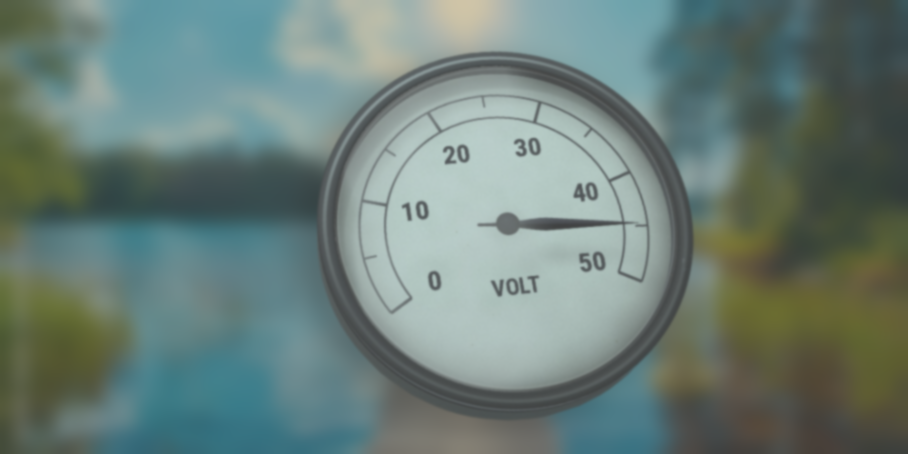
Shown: 45 V
